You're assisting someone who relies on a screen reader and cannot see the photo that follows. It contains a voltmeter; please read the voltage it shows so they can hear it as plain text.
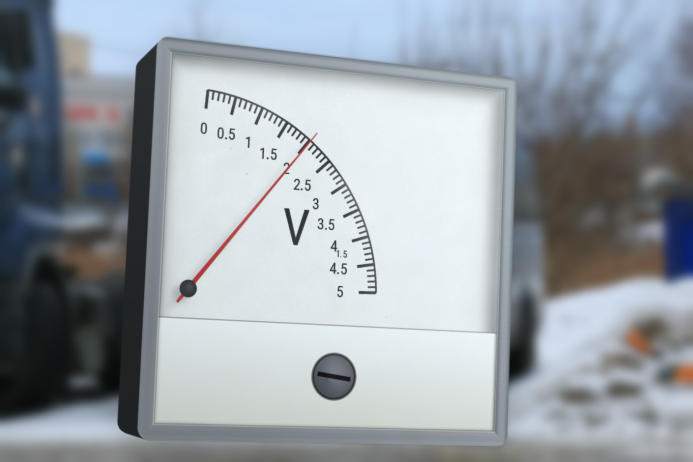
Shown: 2 V
